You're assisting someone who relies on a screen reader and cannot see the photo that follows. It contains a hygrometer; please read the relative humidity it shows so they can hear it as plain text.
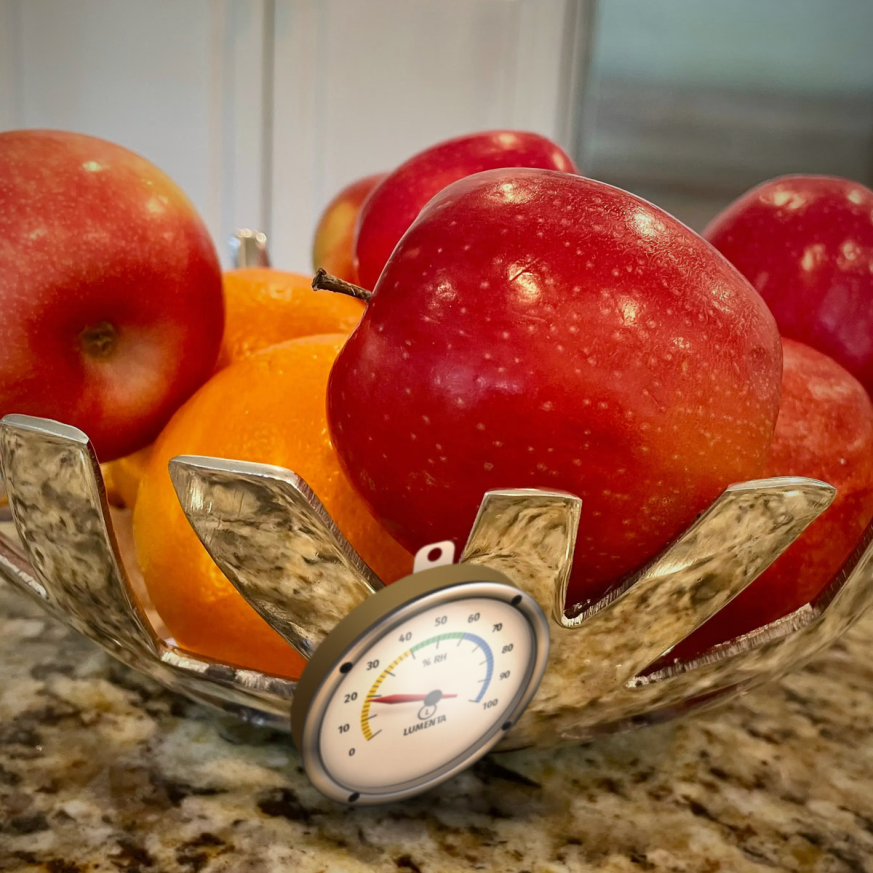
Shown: 20 %
